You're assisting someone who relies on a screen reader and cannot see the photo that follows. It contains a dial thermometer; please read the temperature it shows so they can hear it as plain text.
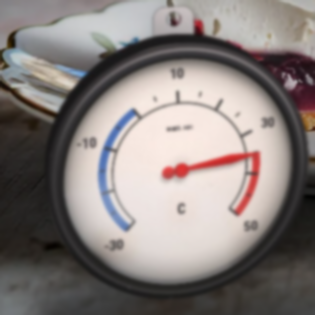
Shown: 35 °C
